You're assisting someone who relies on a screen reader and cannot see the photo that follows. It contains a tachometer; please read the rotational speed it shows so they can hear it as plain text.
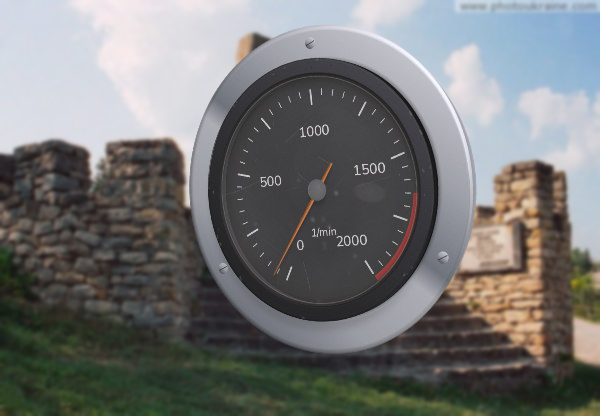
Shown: 50 rpm
